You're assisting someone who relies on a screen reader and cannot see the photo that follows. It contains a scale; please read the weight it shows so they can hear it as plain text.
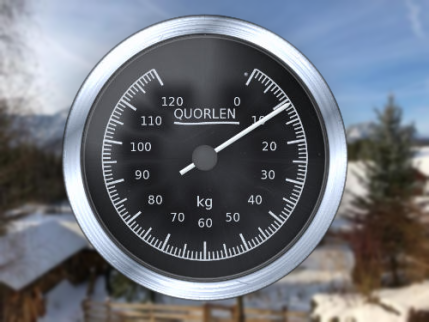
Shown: 11 kg
